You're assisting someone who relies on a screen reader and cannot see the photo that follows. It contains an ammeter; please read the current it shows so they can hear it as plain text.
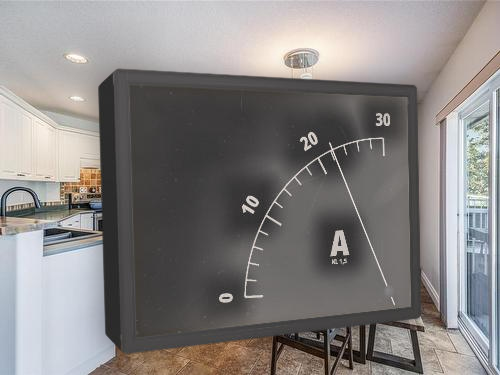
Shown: 22 A
